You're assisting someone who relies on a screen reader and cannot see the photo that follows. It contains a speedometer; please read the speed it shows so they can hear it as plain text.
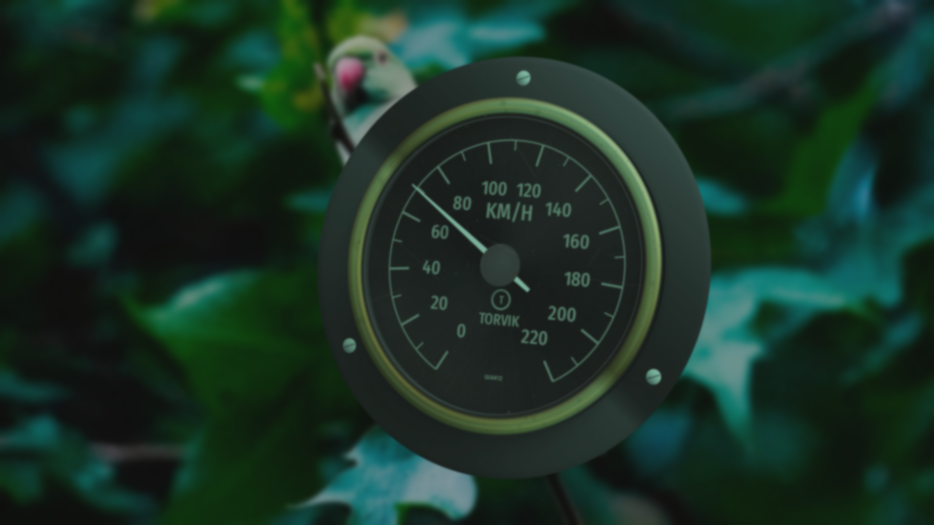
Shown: 70 km/h
